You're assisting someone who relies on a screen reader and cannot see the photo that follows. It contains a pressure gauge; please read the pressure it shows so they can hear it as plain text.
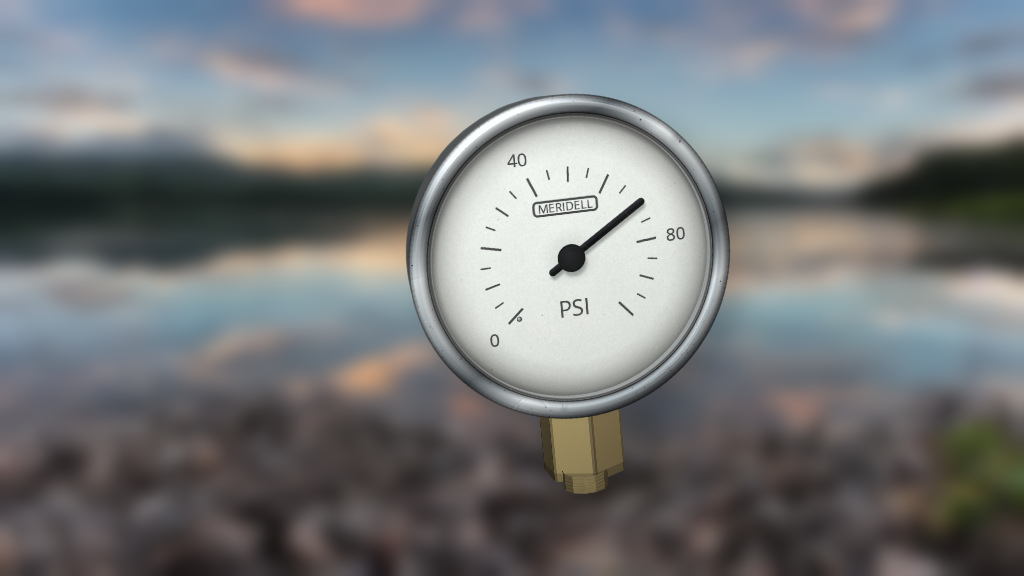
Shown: 70 psi
